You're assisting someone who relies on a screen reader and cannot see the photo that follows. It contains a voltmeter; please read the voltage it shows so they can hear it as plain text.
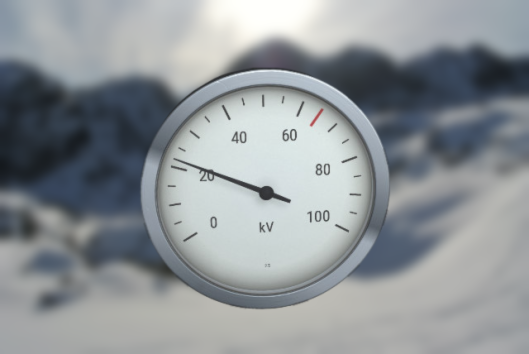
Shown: 22.5 kV
